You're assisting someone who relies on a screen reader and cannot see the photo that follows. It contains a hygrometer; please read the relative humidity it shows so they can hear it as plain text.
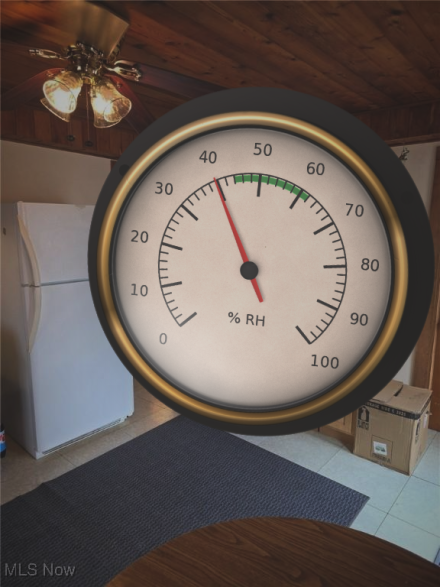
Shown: 40 %
